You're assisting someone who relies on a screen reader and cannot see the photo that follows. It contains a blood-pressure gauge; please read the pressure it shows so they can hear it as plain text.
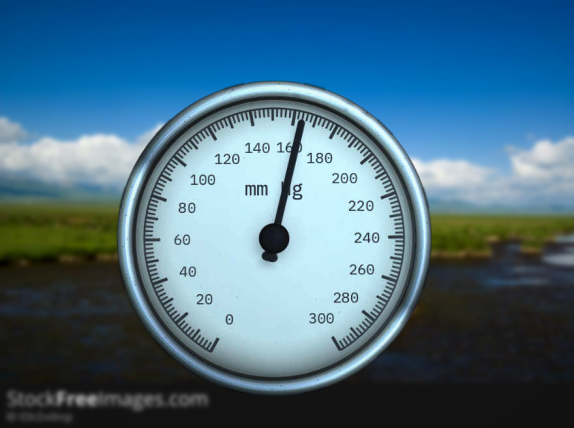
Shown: 164 mmHg
